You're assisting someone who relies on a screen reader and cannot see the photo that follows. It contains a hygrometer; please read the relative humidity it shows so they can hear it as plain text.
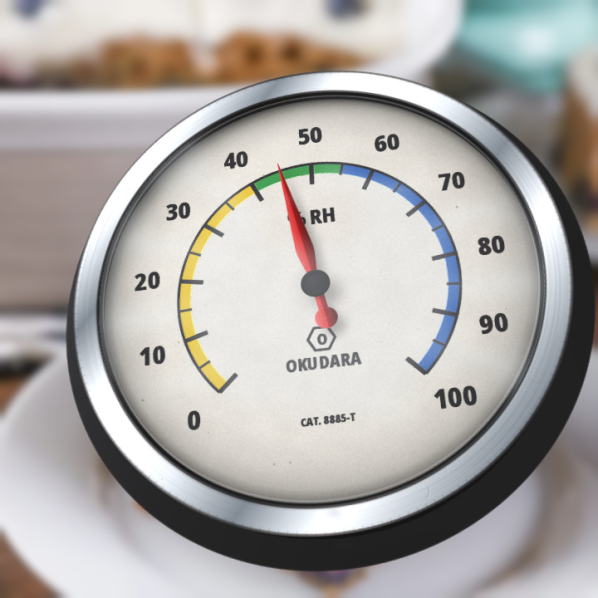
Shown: 45 %
